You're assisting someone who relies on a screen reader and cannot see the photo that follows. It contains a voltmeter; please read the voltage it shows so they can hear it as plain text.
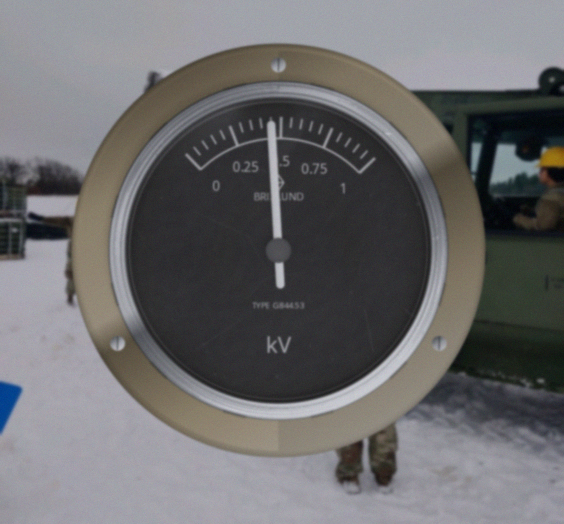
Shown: 0.45 kV
